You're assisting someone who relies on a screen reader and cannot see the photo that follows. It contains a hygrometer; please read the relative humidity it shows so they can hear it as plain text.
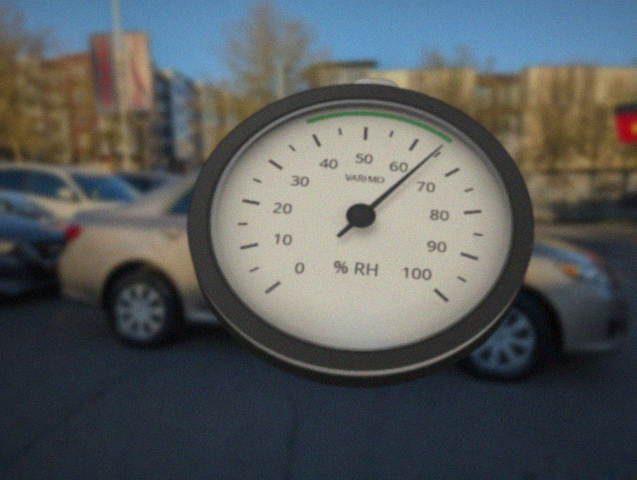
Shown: 65 %
